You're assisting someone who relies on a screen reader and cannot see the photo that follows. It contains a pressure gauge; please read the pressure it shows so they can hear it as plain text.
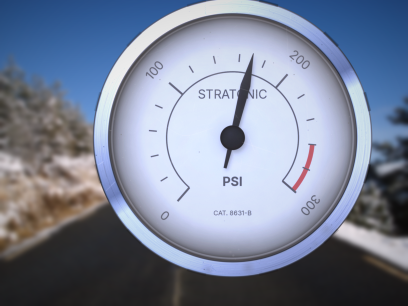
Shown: 170 psi
